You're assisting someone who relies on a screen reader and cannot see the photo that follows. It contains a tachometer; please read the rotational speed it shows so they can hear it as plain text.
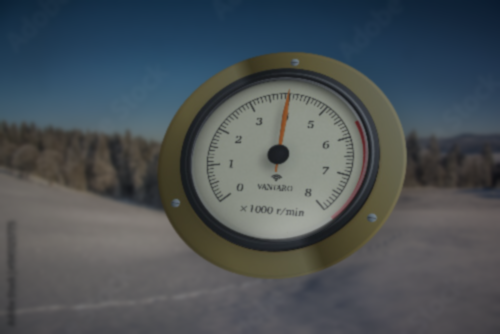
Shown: 4000 rpm
